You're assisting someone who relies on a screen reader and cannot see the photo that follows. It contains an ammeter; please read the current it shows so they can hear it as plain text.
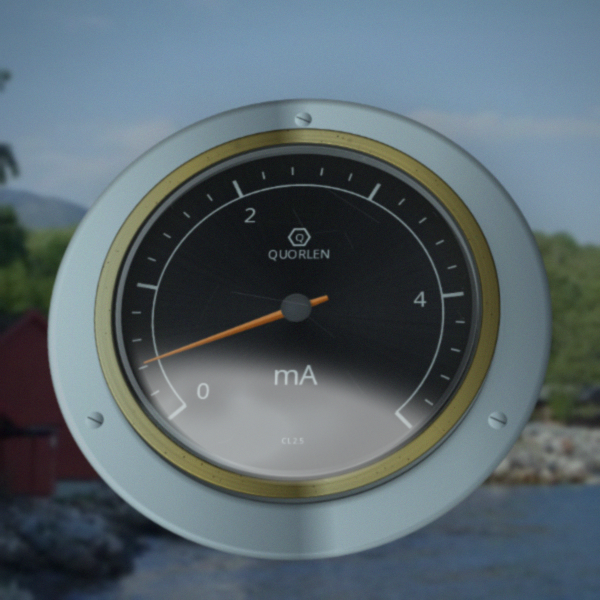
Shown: 0.4 mA
